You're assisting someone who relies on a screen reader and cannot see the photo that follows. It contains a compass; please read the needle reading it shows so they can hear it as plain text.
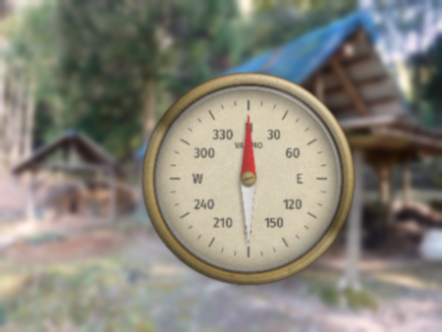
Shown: 0 °
